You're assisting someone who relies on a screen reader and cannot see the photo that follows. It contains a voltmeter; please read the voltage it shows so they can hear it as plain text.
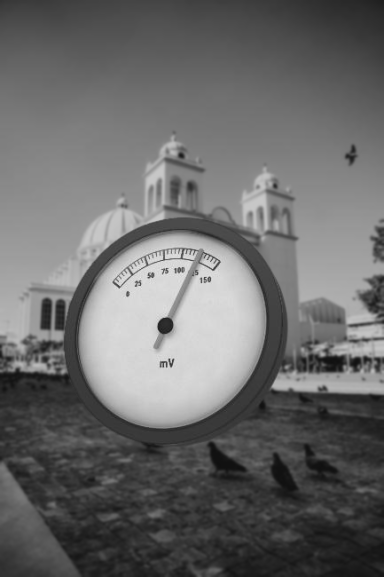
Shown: 125 mV
